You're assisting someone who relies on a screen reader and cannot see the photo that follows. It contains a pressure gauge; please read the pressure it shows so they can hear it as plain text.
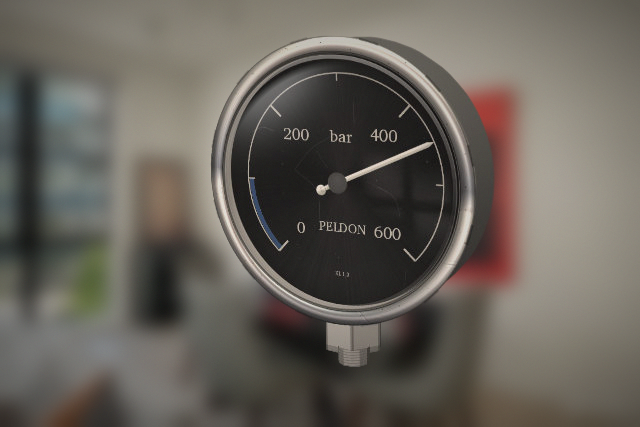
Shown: 450 bar
